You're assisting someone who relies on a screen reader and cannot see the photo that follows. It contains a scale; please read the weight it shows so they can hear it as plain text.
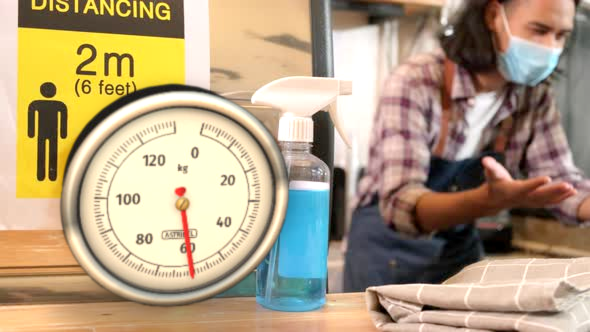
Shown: 60 kg
